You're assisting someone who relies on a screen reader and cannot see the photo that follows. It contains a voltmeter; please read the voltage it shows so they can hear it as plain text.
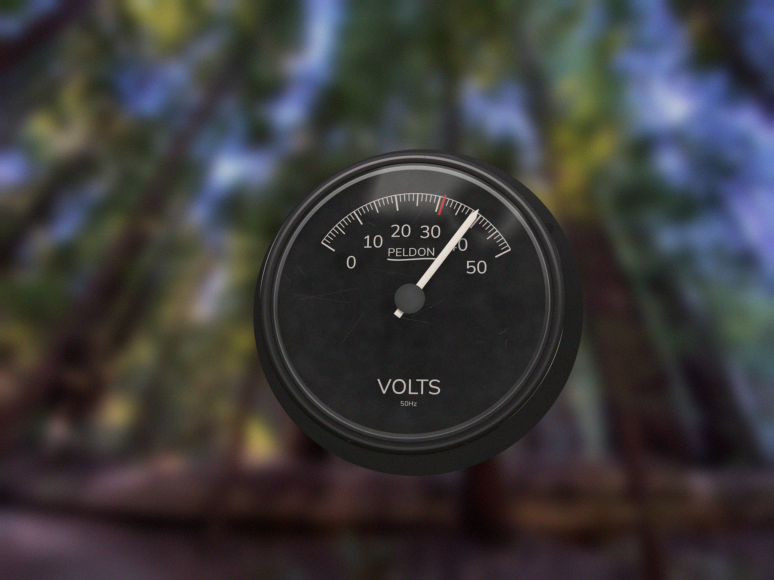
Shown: 39 V
